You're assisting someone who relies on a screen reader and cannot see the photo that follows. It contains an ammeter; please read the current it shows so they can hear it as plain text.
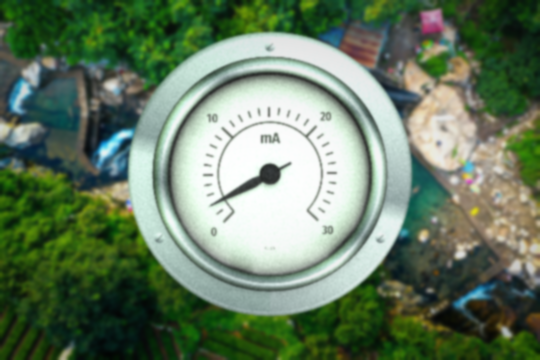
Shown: 2 mA
